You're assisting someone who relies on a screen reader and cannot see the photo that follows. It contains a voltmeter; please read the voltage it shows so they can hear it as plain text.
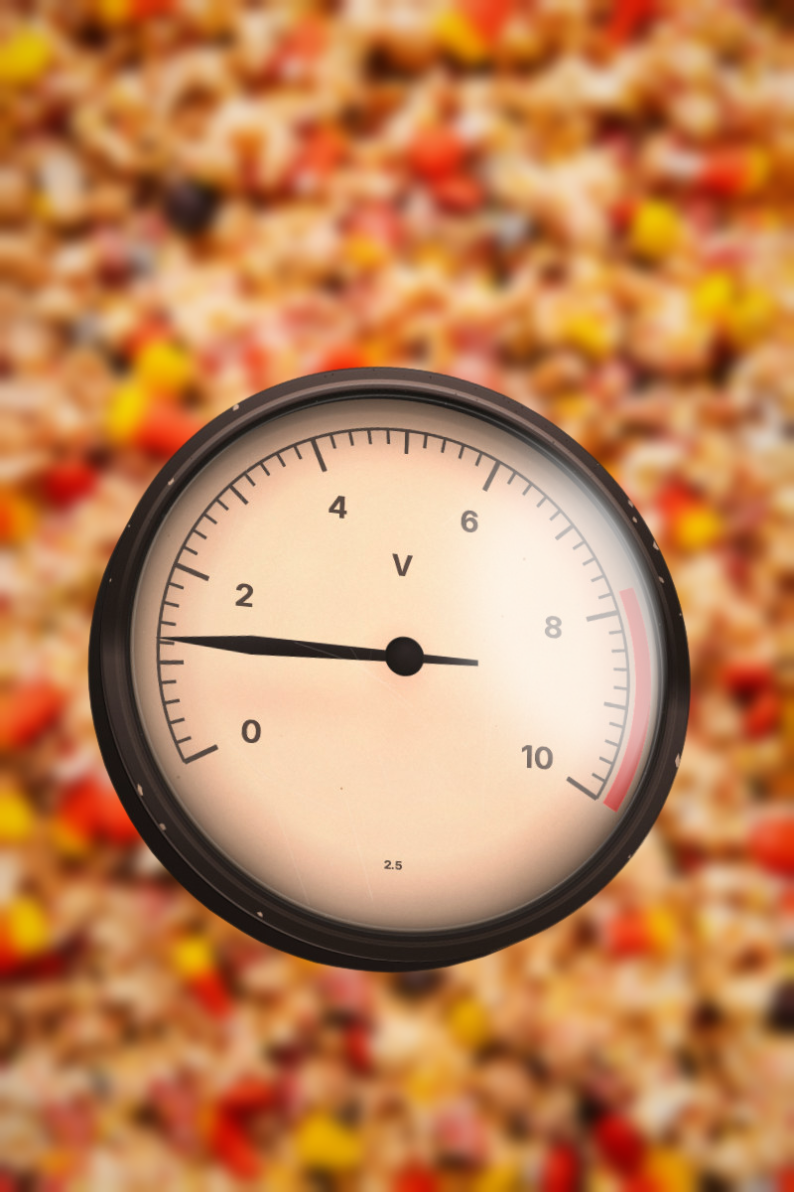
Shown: 1.2 V
